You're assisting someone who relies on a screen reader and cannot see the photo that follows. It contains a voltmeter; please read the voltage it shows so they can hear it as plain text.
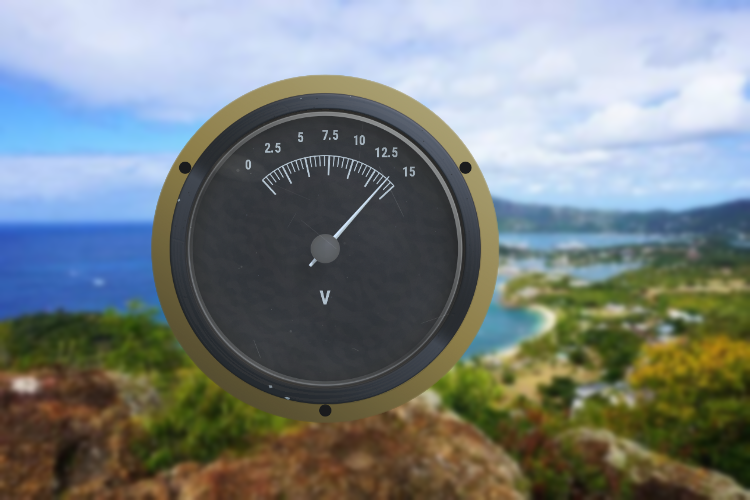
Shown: 14 V
